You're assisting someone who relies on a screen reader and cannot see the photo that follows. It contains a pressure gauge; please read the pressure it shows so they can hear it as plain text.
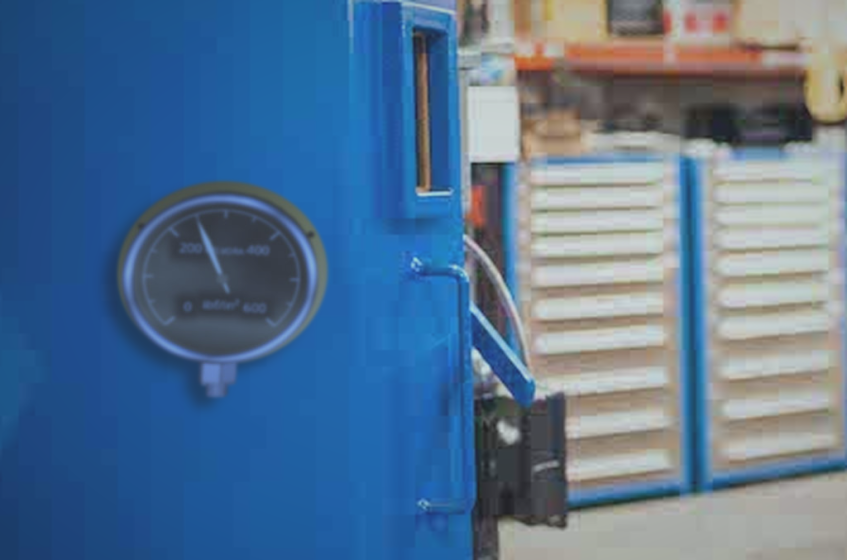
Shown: 250 psi
